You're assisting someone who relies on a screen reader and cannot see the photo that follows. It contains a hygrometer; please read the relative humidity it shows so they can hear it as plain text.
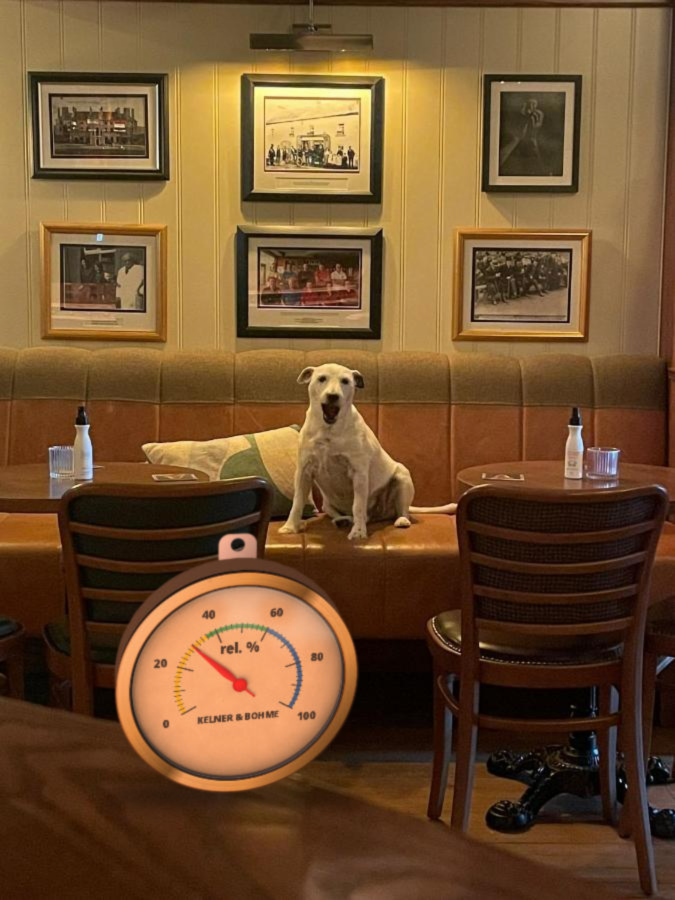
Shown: 30 %
